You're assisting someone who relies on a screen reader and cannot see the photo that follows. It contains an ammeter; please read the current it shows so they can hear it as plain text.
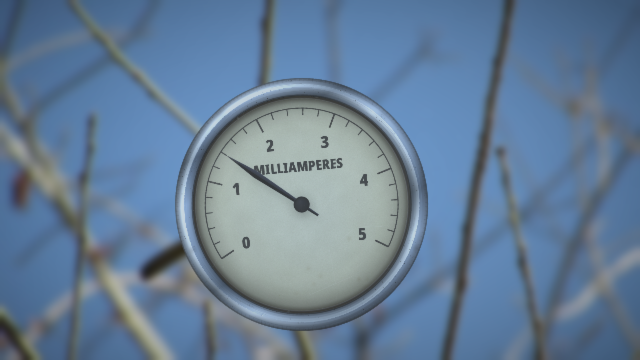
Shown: 1.4 mA
